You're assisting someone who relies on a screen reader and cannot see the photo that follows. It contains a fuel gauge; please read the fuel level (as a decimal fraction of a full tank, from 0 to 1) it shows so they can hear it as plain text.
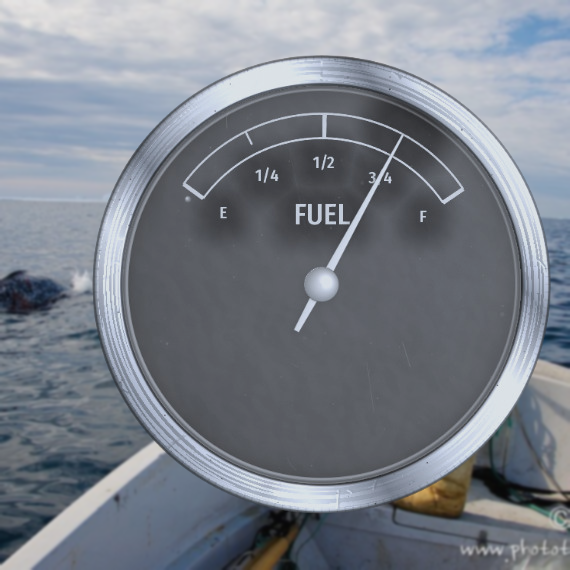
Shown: 0.75
